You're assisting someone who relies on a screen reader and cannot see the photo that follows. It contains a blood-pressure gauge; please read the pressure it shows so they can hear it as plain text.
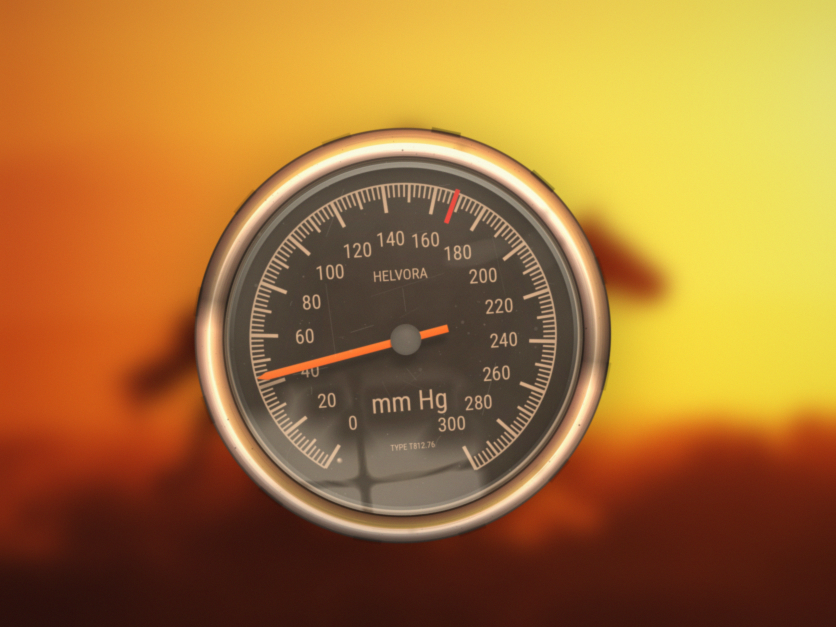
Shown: 44 mmHg
